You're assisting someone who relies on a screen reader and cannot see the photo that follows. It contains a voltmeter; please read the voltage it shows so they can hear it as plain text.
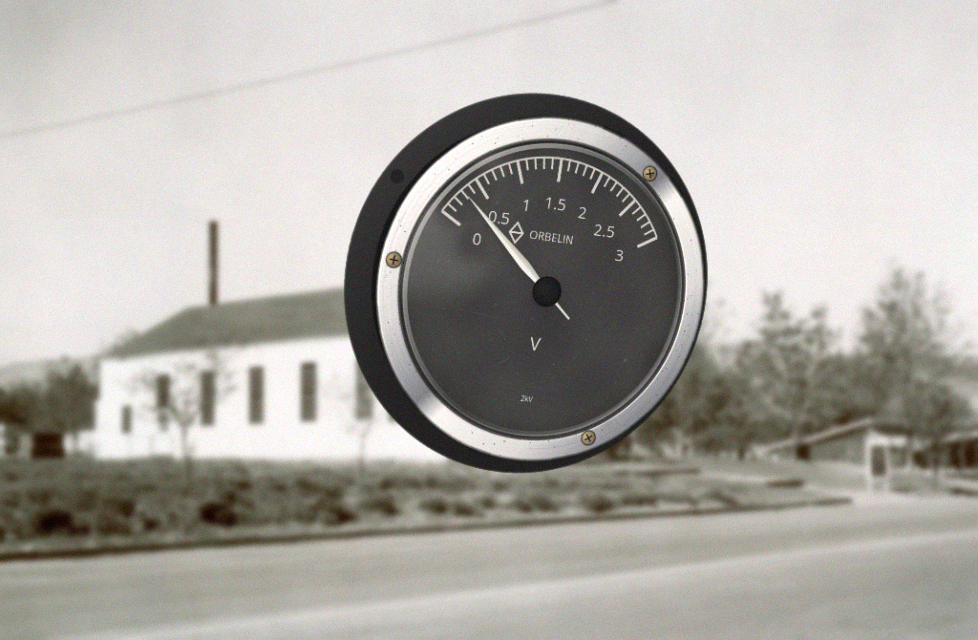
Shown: 0.3 V
